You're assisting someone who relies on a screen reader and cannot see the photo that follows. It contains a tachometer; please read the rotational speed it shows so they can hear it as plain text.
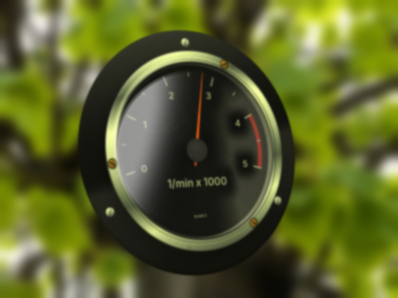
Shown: 2750 rpm
